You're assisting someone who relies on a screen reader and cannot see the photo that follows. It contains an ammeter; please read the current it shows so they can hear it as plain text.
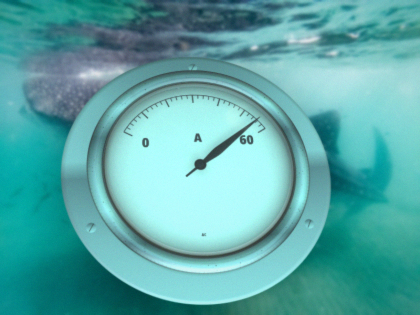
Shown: 56 A
